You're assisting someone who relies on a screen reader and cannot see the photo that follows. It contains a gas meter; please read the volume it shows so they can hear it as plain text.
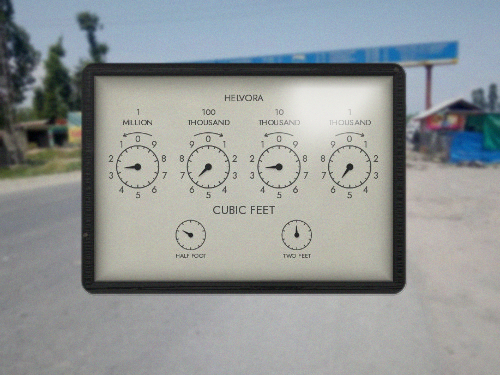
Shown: 262600 ft³
